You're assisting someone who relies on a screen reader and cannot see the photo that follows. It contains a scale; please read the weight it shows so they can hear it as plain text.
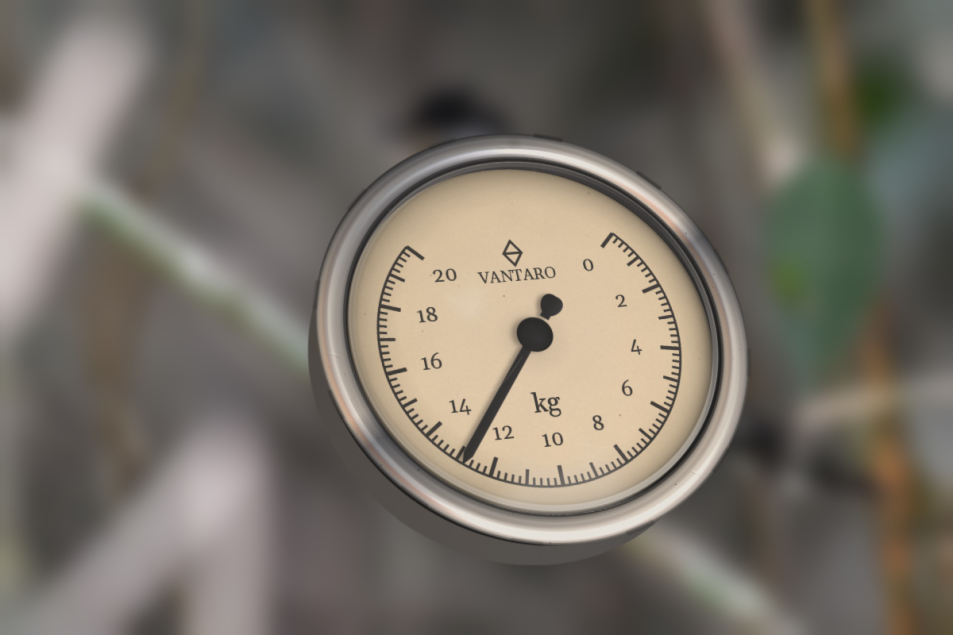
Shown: 12.8 kg
